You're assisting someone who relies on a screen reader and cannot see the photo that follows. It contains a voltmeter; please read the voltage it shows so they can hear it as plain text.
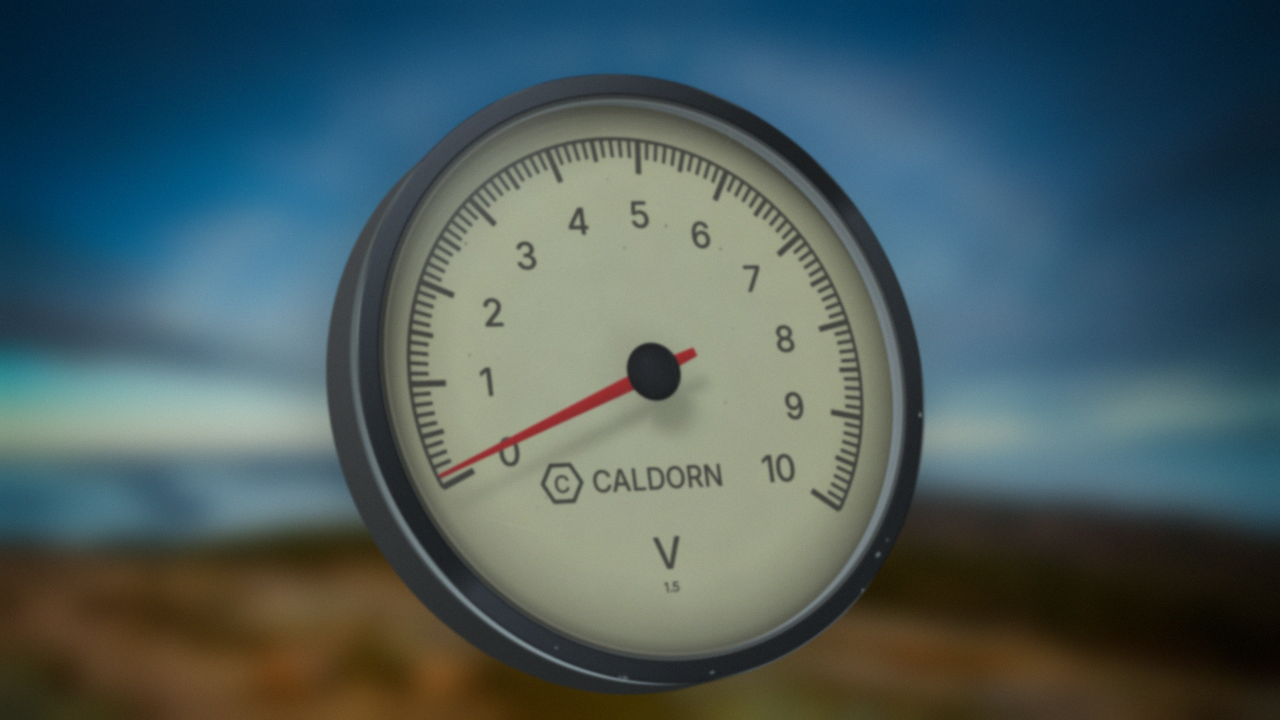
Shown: 0.1 V
